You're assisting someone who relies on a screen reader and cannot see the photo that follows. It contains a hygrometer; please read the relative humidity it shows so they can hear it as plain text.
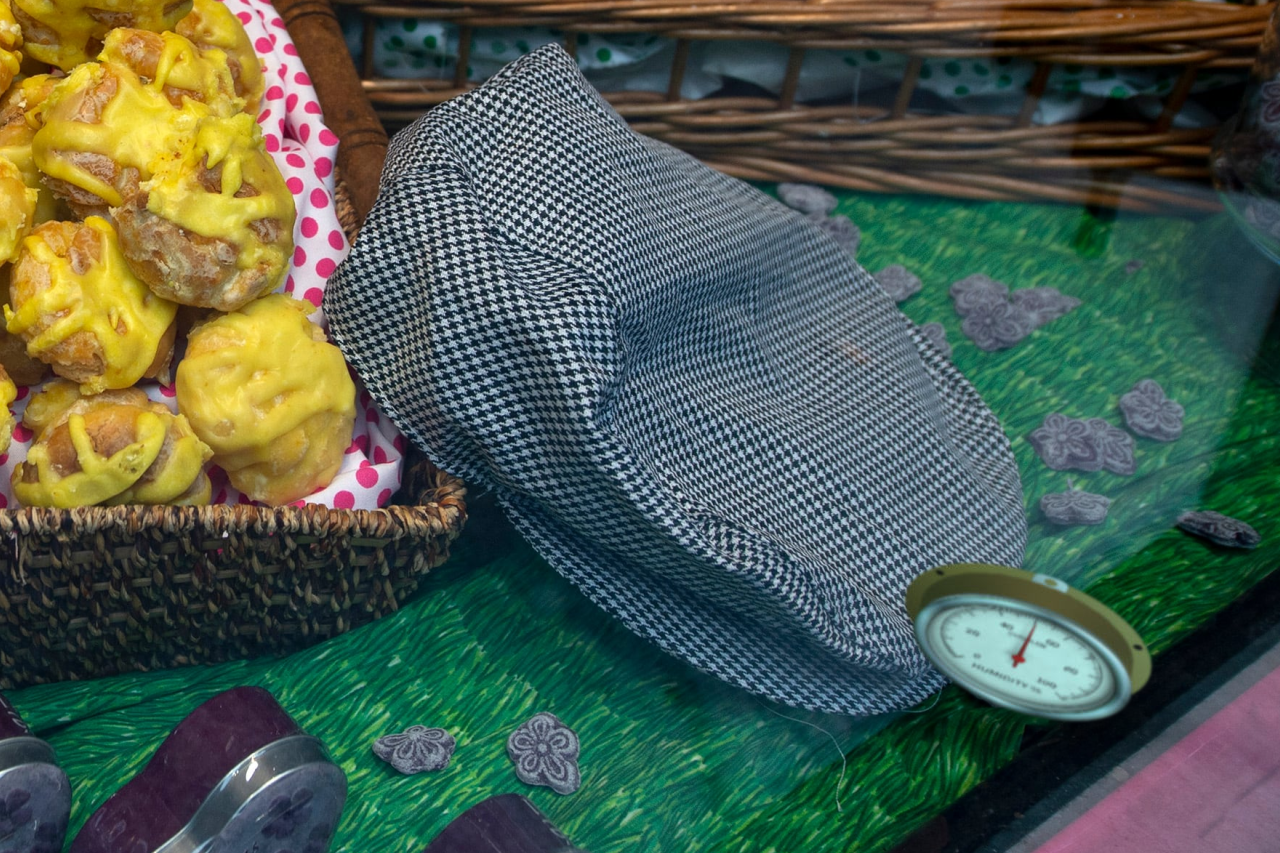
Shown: 50 %
